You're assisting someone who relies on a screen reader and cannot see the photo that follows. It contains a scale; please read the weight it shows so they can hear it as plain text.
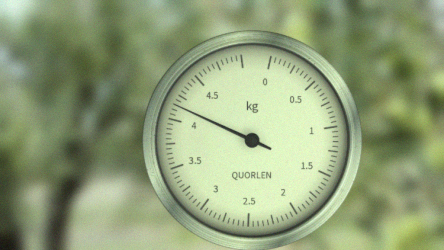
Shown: 4.15 kg
